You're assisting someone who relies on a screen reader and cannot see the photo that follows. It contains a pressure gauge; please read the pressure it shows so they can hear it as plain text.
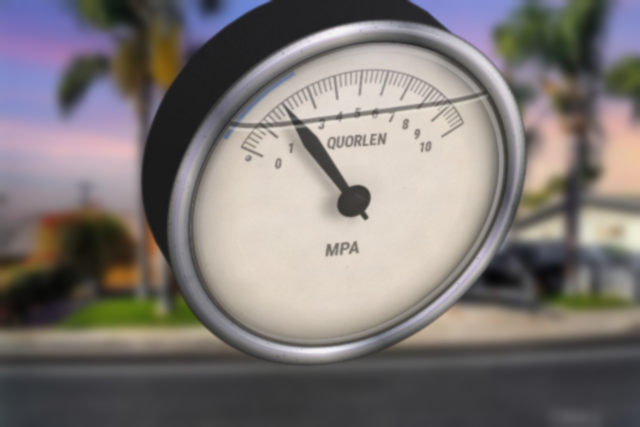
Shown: 2 MPa
